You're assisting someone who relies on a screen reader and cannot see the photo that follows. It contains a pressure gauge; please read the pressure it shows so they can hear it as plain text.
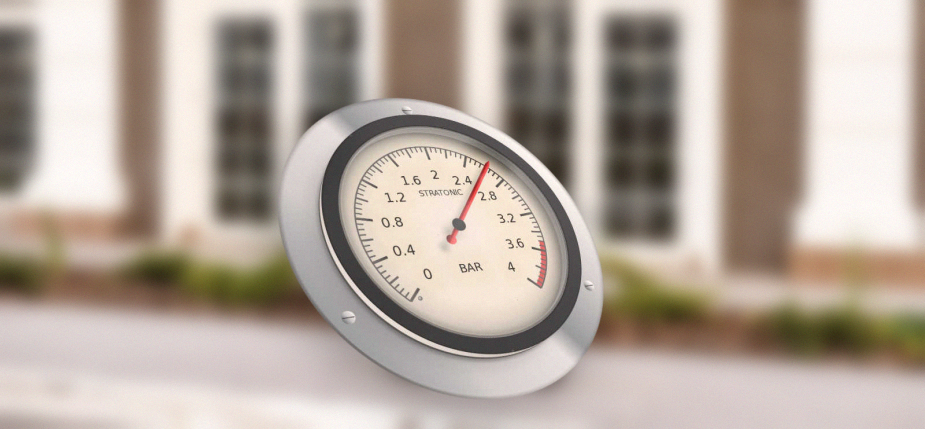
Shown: 2.6 bar
